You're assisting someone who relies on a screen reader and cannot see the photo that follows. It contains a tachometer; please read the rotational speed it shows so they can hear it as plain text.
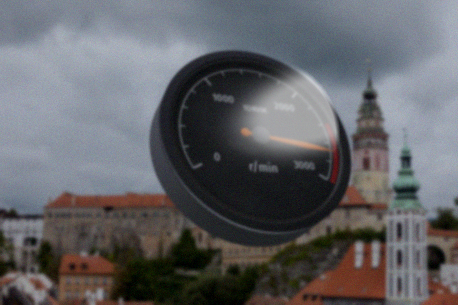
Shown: 2700 rpm
